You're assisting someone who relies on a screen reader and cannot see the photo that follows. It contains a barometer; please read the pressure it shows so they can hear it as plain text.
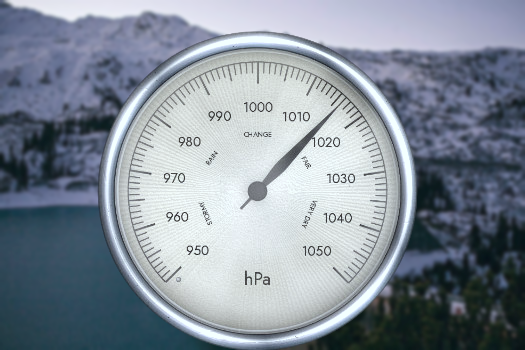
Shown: 1016 hPa
